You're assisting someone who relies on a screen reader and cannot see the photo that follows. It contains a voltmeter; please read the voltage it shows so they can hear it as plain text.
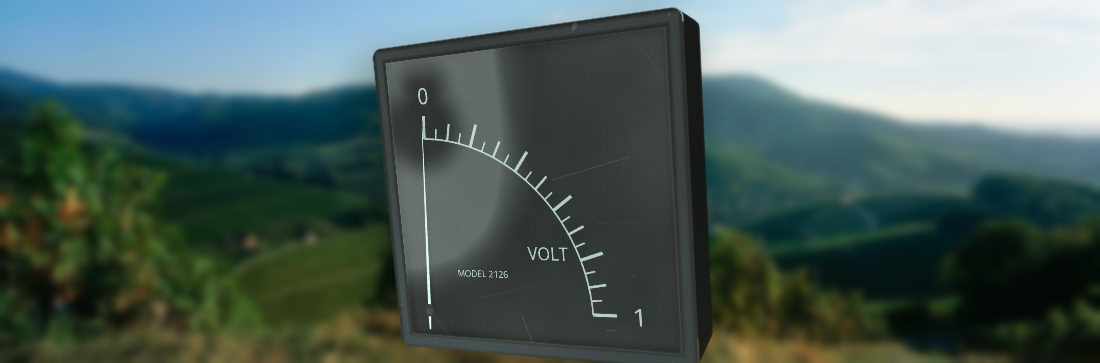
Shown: 0 V
